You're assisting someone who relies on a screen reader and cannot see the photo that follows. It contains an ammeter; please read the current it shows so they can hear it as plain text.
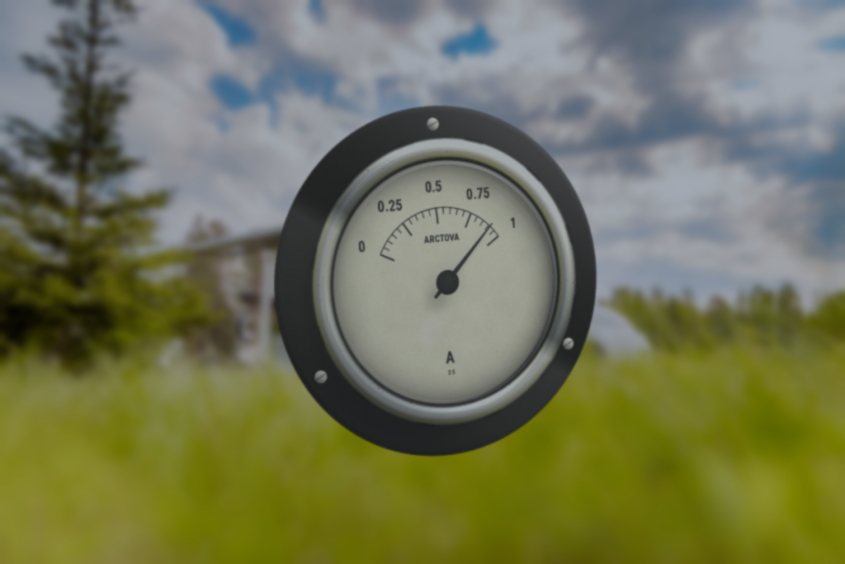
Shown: 0.9 A
